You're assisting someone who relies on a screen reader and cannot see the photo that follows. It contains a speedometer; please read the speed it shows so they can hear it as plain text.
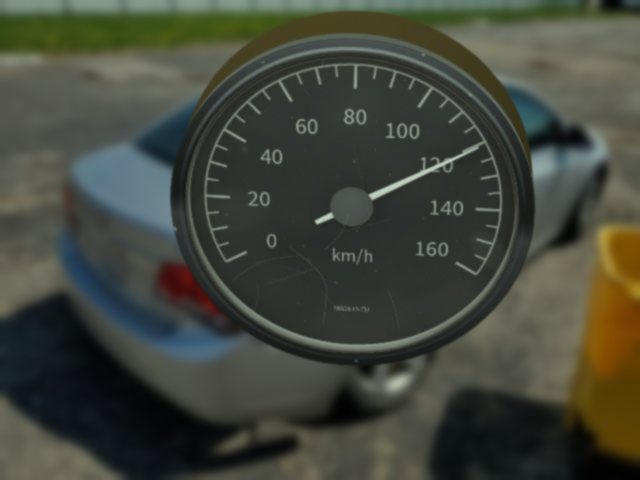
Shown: 120 km/h
